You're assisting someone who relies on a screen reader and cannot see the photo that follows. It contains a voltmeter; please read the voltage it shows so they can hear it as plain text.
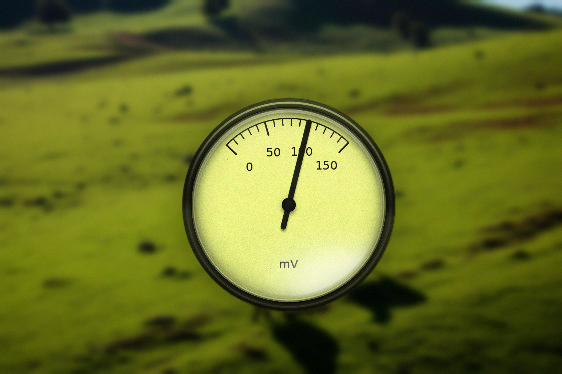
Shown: 100 mV
